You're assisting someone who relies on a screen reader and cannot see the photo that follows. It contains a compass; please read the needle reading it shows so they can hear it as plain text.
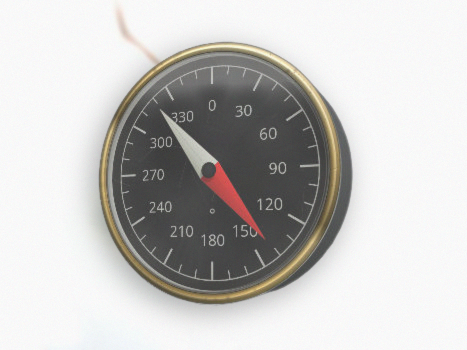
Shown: 140 °
